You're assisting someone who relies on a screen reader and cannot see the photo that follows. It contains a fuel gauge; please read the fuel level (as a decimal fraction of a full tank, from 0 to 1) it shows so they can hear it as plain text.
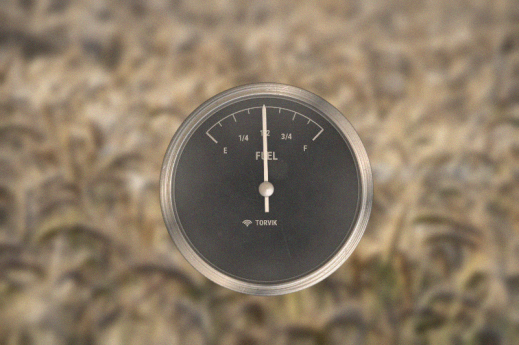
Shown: 0.5
